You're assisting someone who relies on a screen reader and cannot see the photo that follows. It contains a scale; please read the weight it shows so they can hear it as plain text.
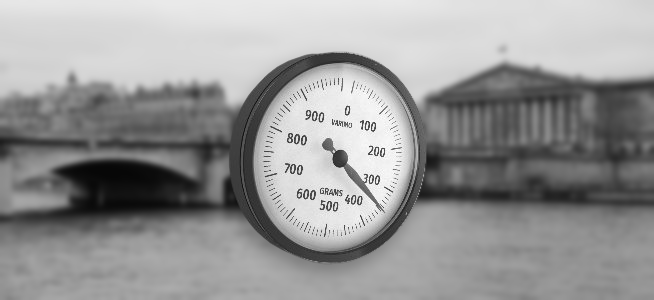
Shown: 350 g
